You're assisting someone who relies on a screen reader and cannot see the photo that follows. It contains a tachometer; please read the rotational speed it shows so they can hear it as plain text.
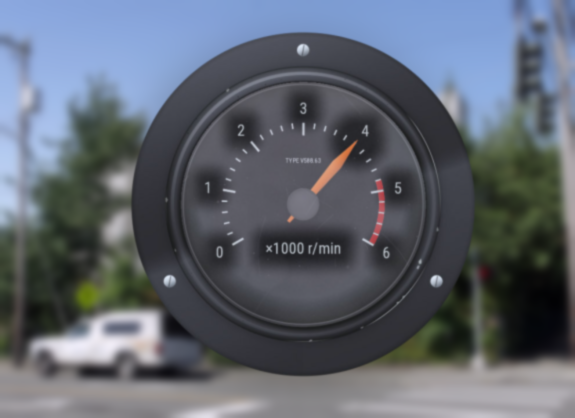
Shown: 4000 rpm
